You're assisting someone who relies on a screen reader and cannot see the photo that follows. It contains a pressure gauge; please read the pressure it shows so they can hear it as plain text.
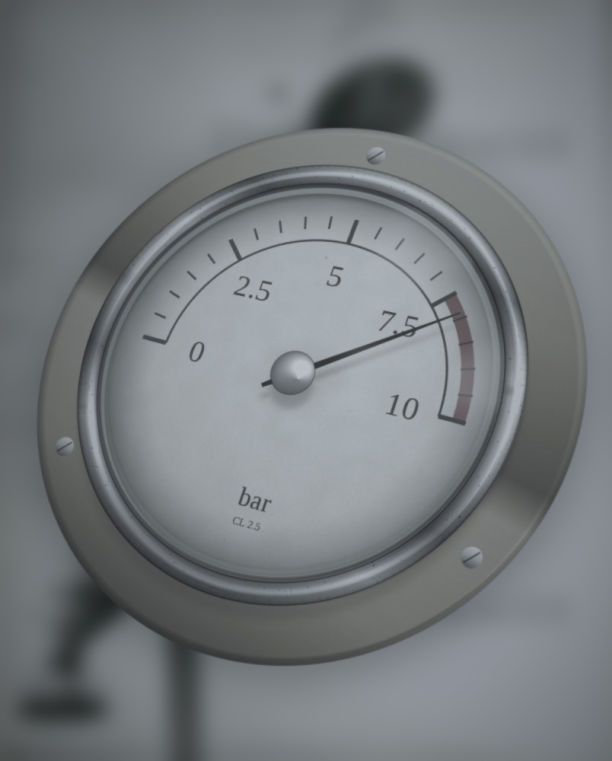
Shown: 8 bar
